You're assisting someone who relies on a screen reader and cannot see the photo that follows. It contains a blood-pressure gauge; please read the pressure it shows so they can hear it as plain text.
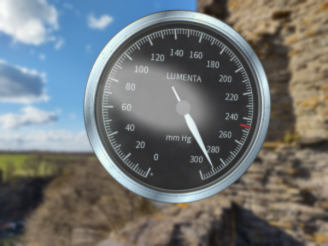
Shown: 290 mmHg
